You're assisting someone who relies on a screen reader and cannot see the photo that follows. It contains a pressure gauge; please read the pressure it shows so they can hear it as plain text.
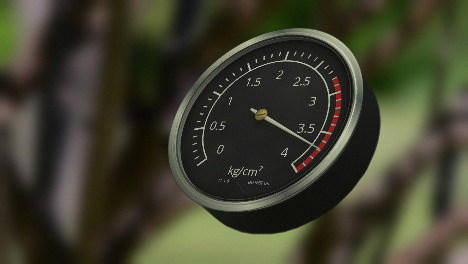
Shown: 3.7 kg/cm²
